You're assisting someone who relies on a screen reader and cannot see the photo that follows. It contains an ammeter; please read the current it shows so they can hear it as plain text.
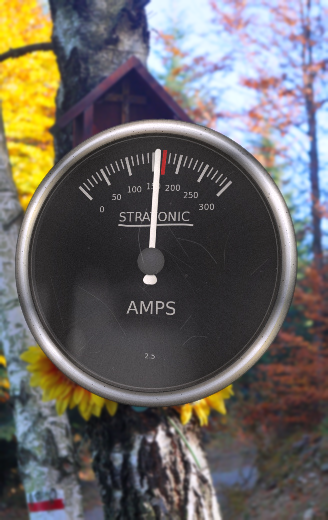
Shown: 160 A
